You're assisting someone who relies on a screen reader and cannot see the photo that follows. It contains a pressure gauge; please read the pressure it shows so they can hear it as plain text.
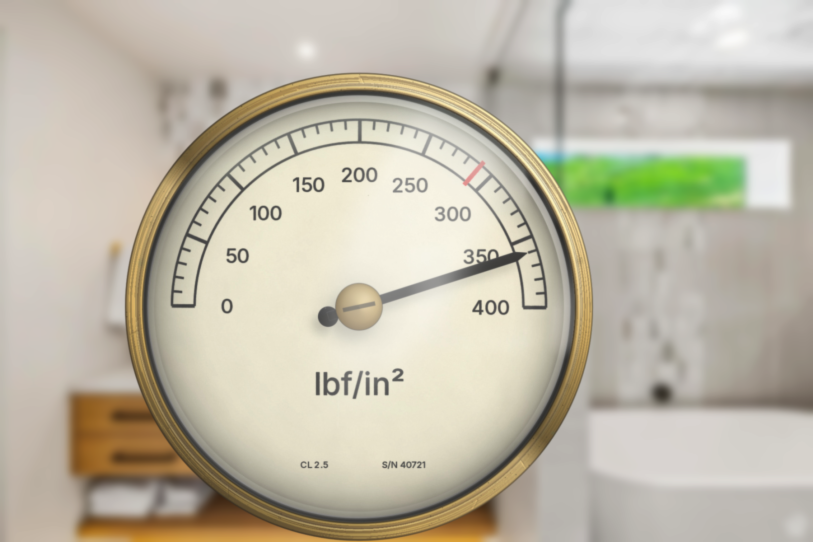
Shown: 360 psi
